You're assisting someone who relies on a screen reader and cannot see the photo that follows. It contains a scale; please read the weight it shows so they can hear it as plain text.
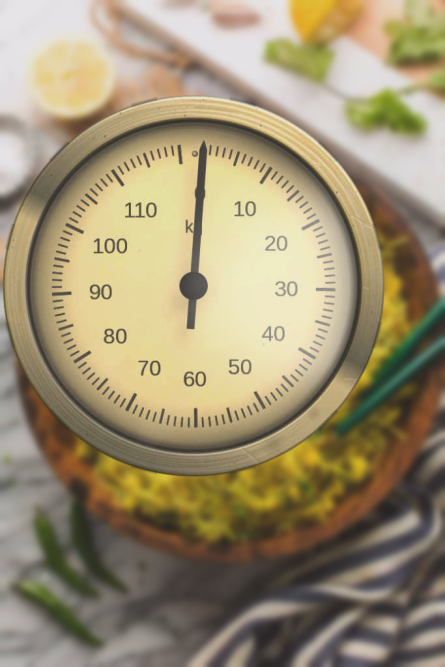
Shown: 0 kg
